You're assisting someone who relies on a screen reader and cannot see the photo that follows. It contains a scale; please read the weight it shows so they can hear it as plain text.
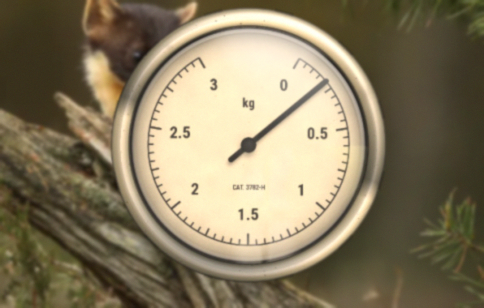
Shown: 0.2 kg
